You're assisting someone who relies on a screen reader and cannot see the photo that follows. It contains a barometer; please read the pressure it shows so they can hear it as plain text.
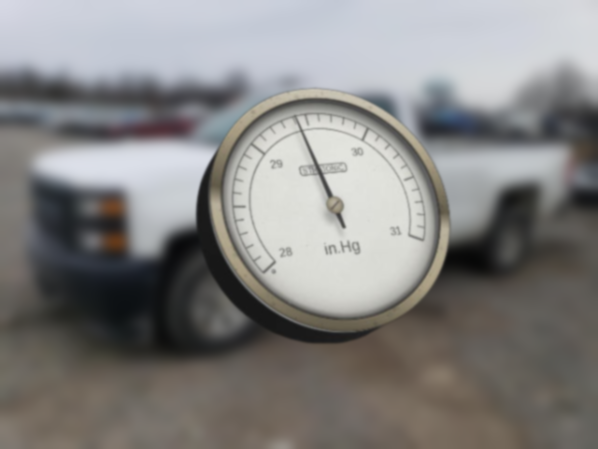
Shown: 29.4 inHg
